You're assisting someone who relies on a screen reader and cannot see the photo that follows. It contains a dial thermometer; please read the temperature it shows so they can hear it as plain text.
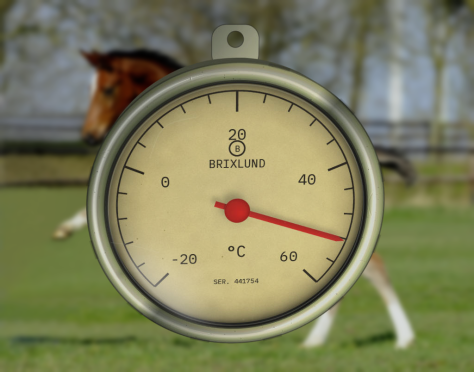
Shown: 52 °C
